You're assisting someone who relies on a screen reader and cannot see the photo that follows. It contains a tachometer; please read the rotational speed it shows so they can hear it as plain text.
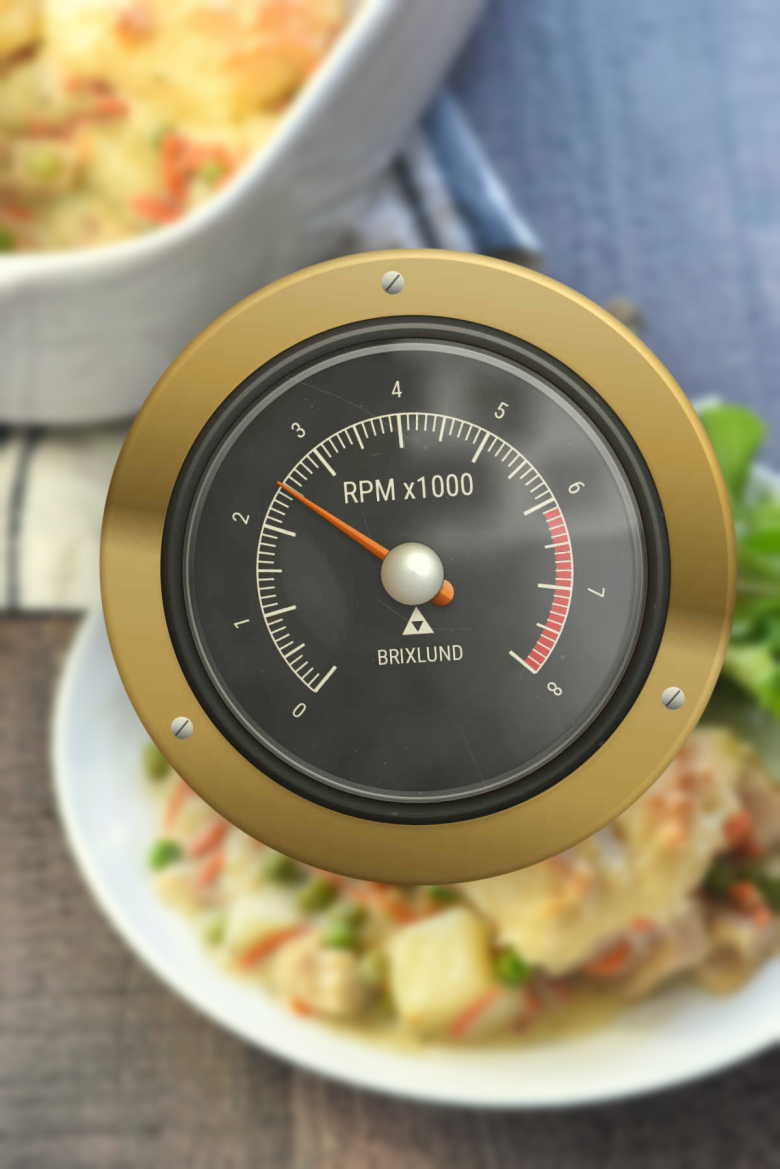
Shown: 2500 rpm
